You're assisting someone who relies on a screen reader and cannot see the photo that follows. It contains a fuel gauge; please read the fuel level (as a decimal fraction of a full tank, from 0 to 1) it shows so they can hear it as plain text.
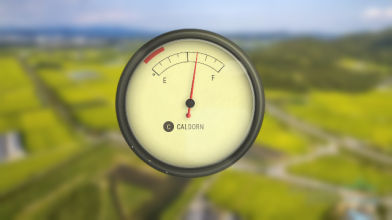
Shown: 0.625
